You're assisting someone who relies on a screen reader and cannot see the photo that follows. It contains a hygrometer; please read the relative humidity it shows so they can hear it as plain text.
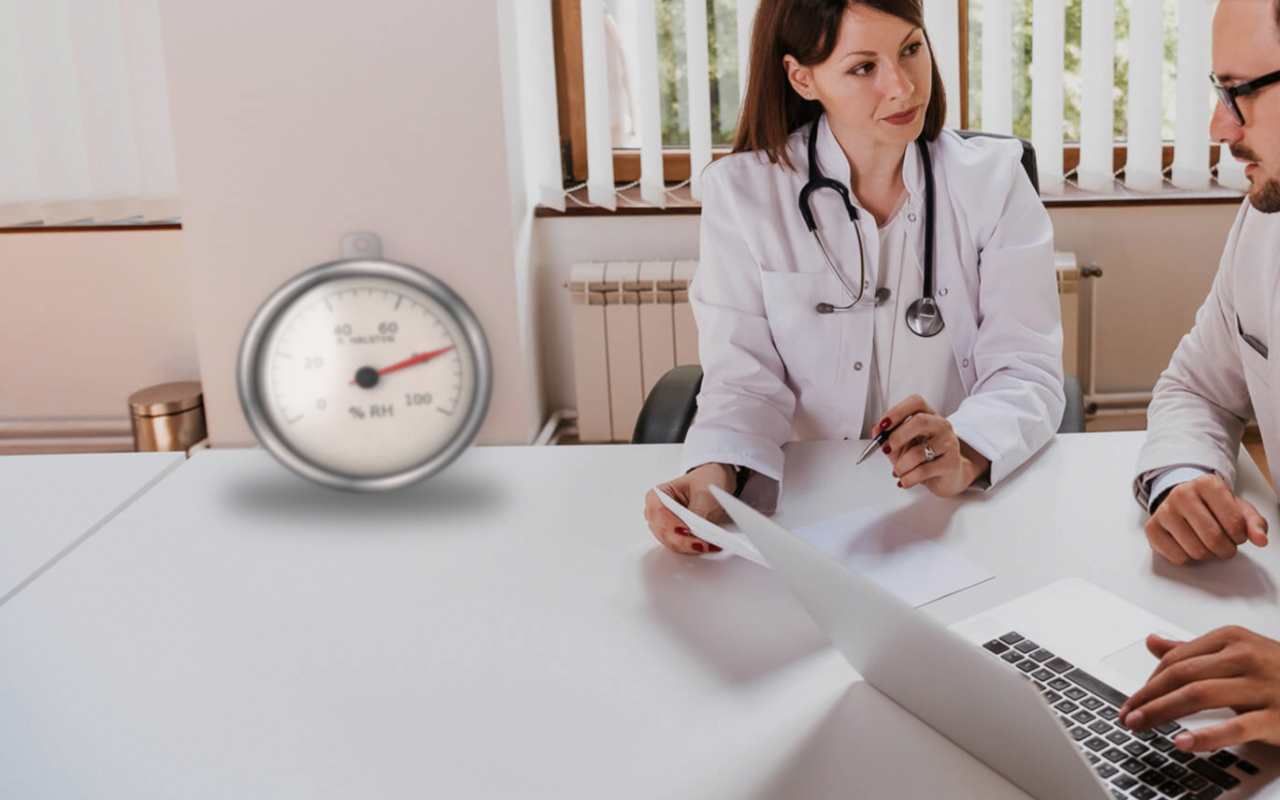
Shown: 80 %
